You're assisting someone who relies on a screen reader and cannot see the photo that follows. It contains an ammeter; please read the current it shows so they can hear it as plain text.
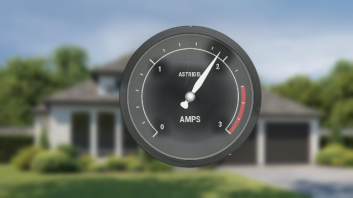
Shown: 1.9 A
